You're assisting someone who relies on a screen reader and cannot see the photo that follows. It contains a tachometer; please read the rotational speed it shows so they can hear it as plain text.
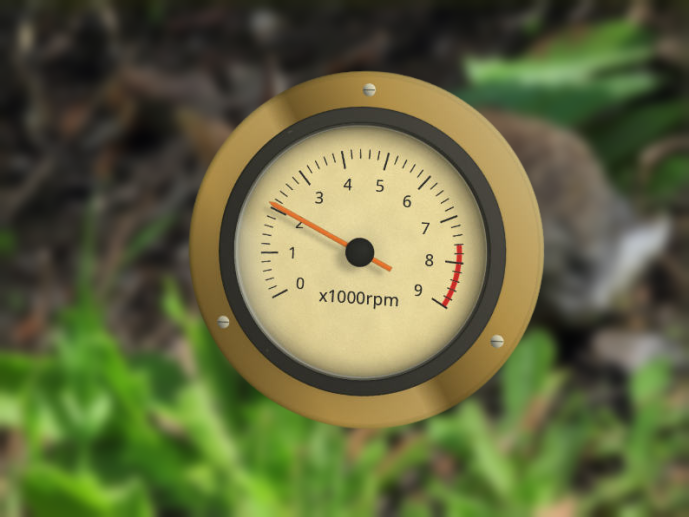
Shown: 2100 rpm
